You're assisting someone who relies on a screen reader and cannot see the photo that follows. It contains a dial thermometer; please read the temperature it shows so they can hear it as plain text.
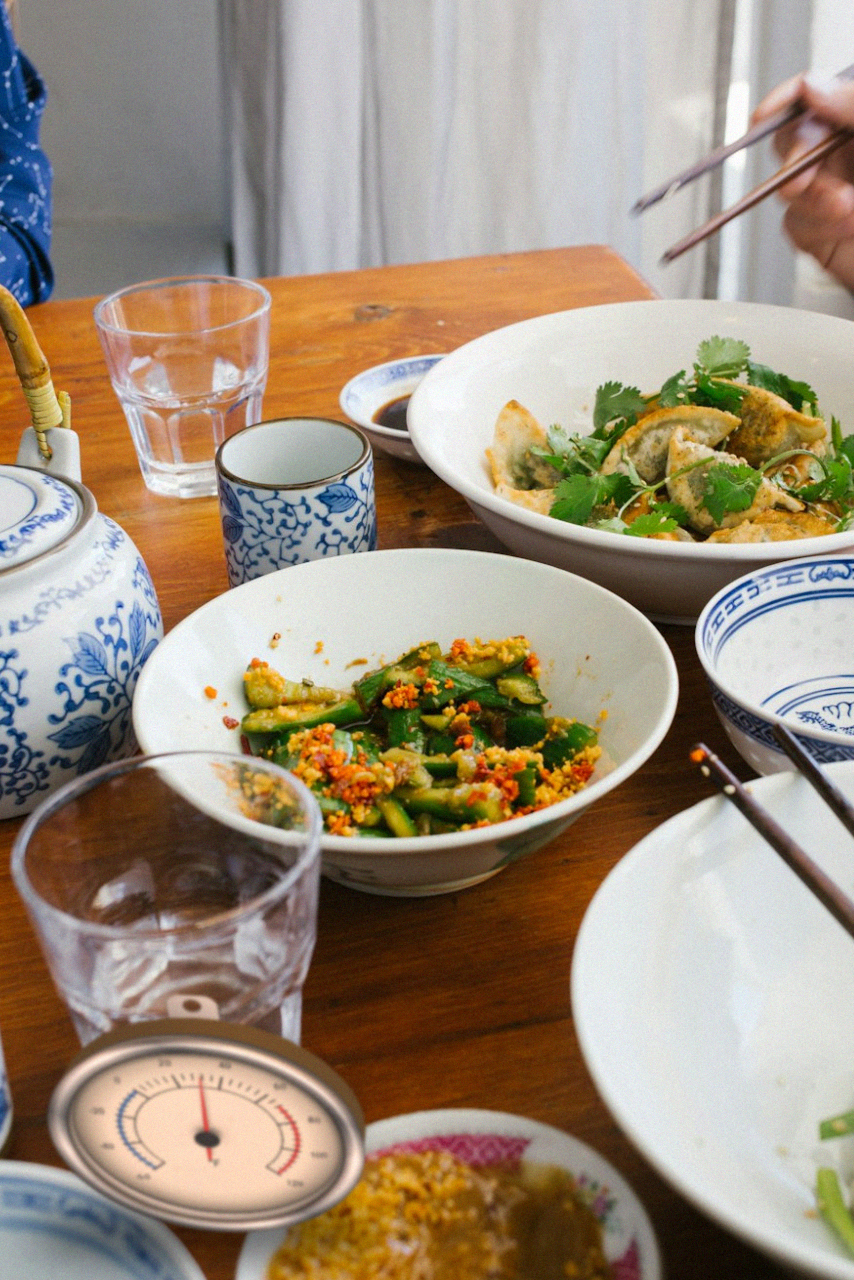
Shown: 32 °F
